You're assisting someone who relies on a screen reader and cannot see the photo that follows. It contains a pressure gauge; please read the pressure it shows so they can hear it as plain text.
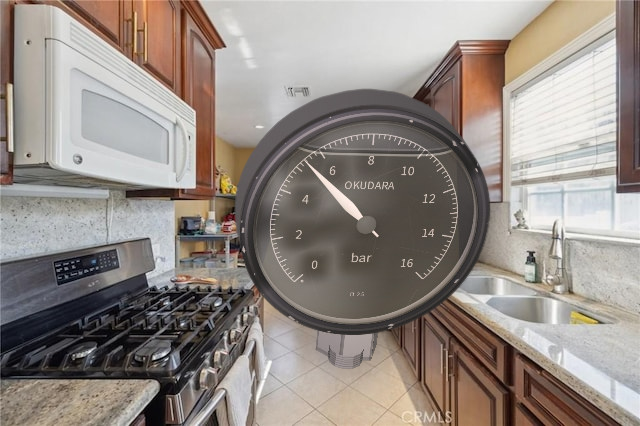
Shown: 5.4 bar
